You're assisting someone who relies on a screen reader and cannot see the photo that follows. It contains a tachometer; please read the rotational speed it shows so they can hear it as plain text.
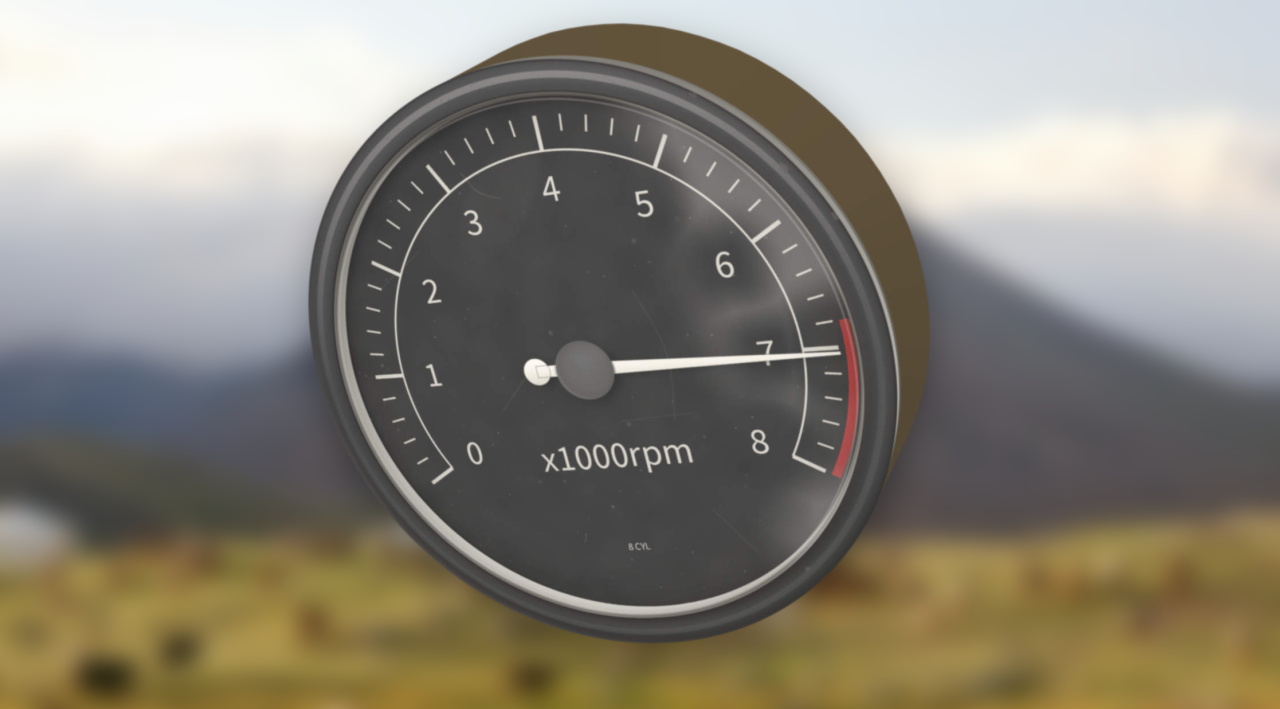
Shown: 7000 rpm
